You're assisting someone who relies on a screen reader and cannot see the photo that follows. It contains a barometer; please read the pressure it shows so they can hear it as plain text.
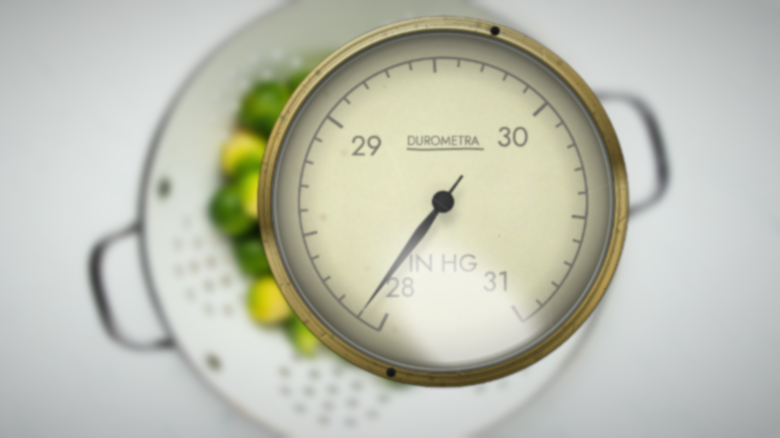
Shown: 28.1 inHg
